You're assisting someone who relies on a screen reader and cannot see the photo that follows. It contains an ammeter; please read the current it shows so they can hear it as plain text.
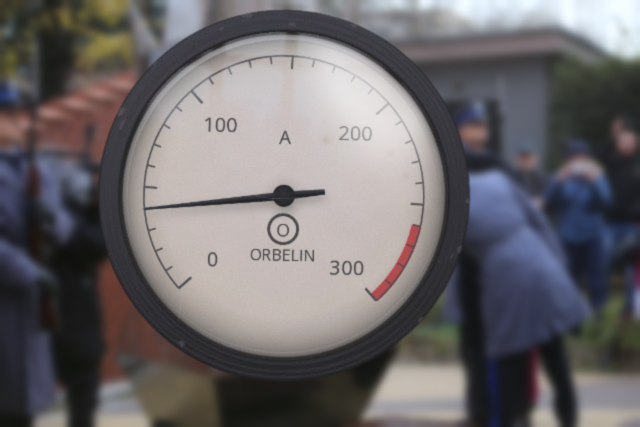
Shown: 40 A
